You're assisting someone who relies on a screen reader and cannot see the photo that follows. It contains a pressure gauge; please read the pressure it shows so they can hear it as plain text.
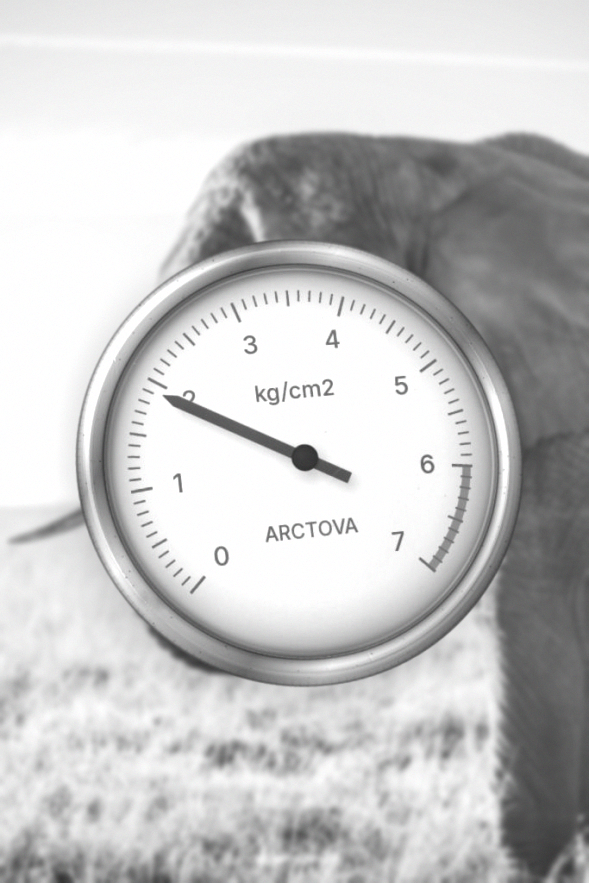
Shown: 1.9 kg/cm²
